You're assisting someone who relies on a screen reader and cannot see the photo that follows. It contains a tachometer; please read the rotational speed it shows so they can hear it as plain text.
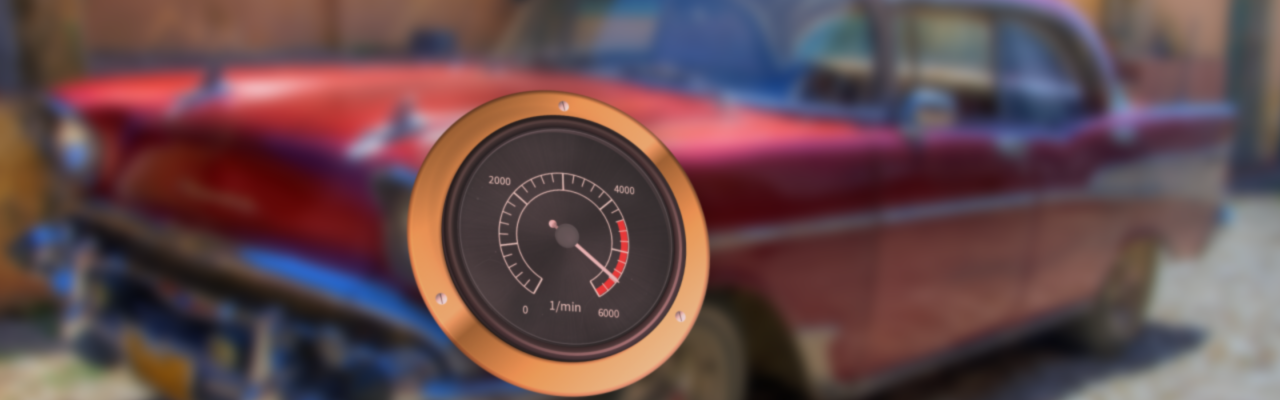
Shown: 5600 rpm
